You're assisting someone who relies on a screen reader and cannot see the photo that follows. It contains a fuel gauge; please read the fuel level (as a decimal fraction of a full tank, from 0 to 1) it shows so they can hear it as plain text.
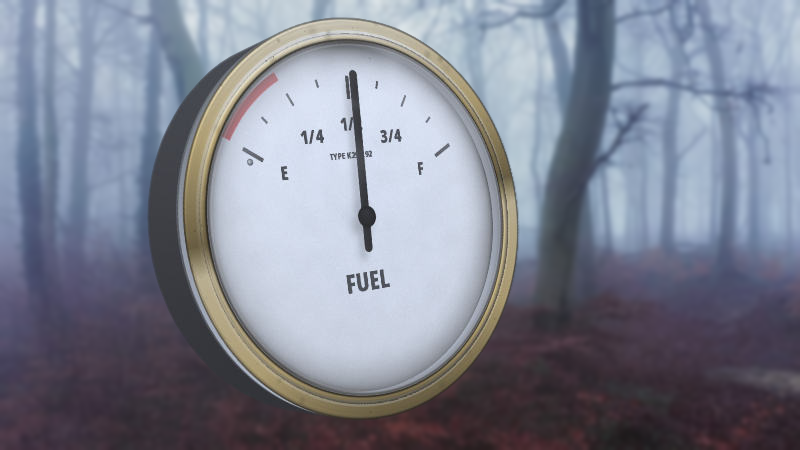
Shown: 0.5
